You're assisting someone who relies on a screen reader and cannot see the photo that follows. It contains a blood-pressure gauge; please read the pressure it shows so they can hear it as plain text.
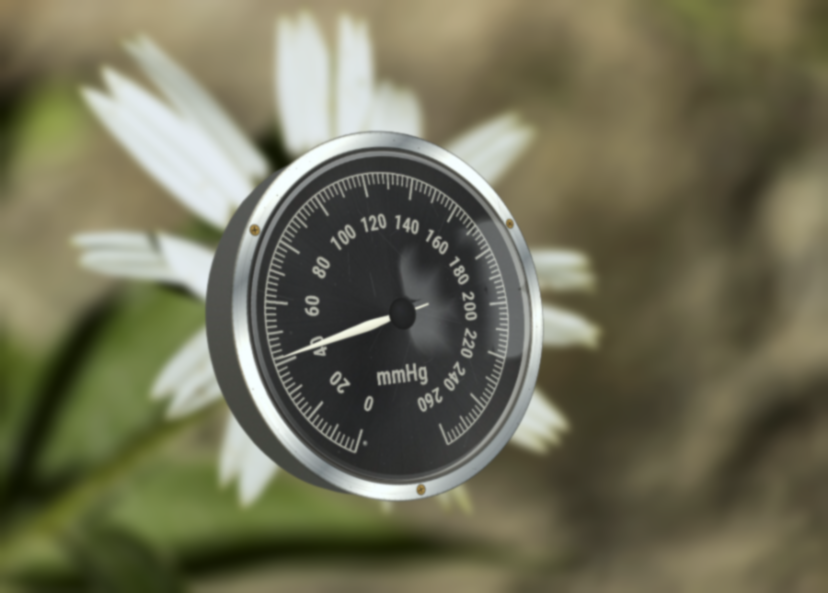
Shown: 42 mmHg
